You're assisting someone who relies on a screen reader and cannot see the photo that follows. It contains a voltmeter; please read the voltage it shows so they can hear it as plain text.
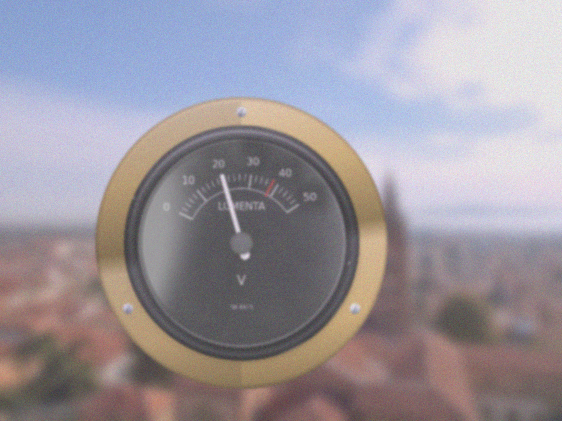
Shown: 20 V
